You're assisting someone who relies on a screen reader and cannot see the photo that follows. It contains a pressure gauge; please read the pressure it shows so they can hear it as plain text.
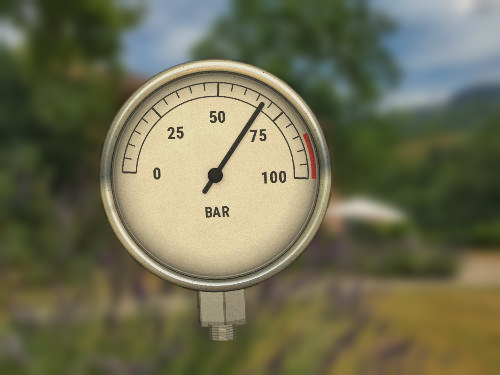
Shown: 67.5 bar
